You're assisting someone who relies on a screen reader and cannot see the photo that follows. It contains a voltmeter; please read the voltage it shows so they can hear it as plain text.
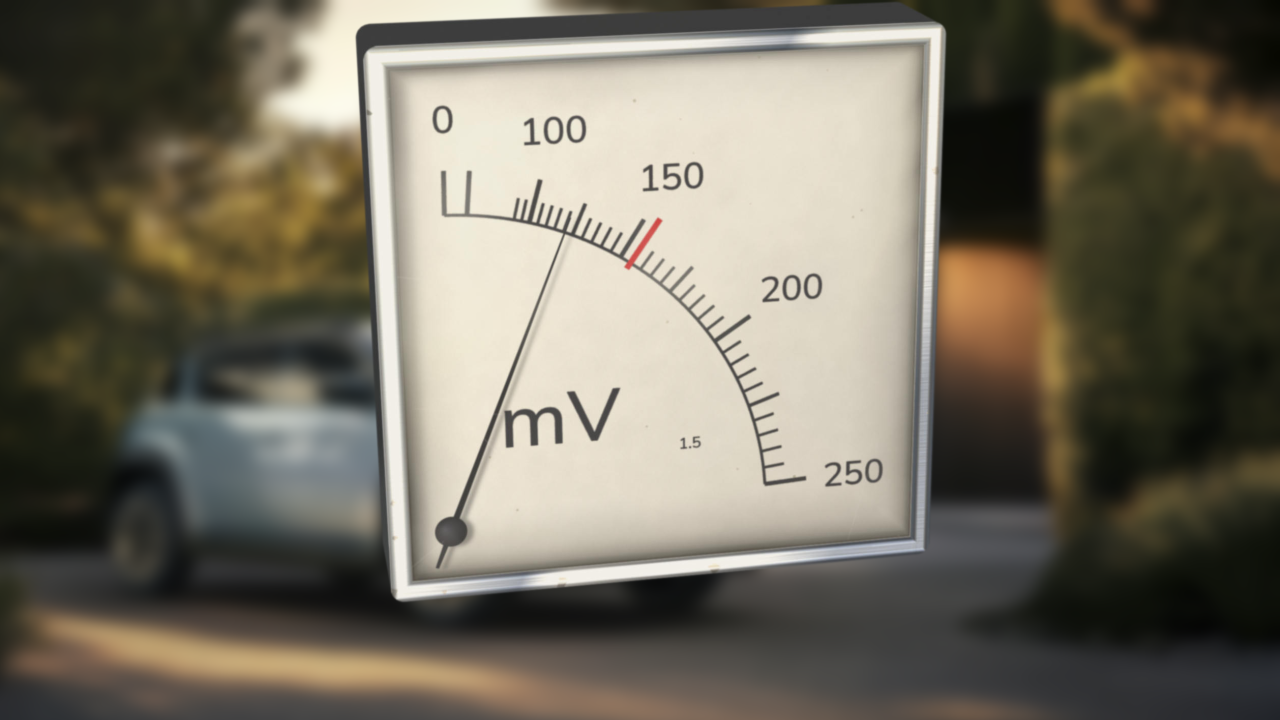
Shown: 120 mV
